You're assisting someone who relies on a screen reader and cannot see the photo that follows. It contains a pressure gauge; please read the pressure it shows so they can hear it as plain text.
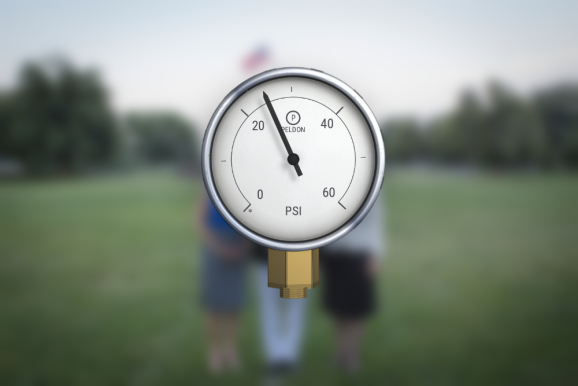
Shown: 25 psi
